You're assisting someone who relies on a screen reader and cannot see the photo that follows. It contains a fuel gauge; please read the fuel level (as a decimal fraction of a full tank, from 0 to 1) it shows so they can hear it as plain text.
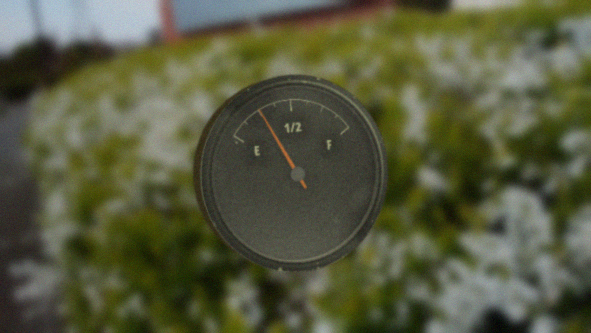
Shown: 0.25
